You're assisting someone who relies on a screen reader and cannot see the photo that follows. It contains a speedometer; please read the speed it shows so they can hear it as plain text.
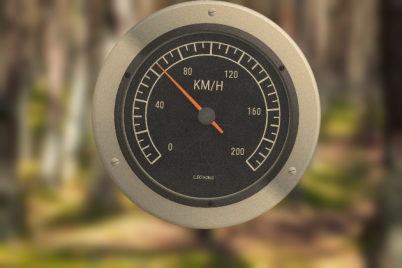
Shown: 65 km/h
